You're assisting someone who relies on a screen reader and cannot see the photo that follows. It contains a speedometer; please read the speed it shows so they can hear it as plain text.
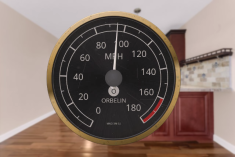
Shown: 95 mph
